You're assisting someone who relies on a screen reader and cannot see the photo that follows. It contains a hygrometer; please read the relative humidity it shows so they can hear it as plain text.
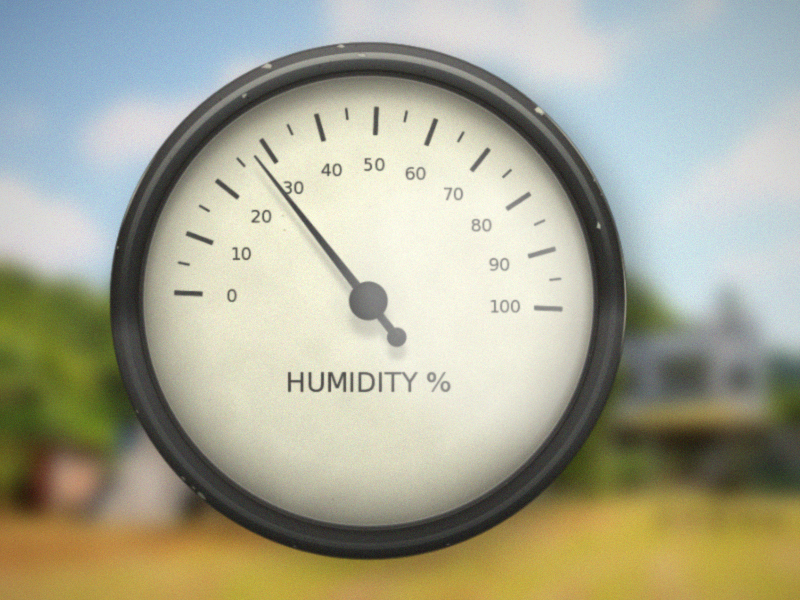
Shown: 27.5 %
